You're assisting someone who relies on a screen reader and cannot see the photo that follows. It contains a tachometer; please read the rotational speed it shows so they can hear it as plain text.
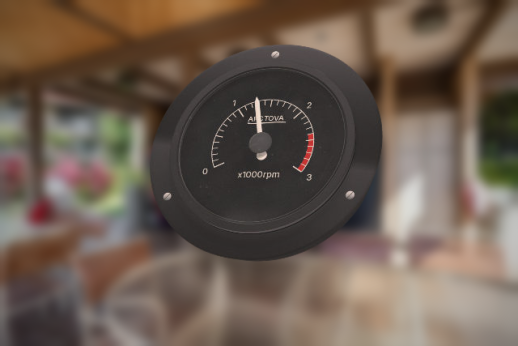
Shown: 1300 rpm
